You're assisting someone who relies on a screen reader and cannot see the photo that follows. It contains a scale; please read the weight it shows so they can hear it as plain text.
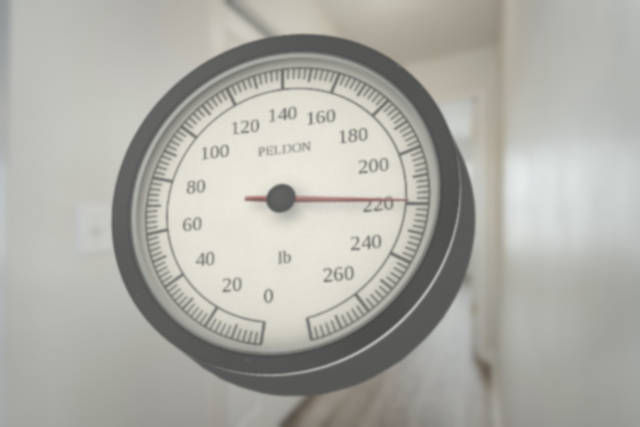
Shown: 220 lb
